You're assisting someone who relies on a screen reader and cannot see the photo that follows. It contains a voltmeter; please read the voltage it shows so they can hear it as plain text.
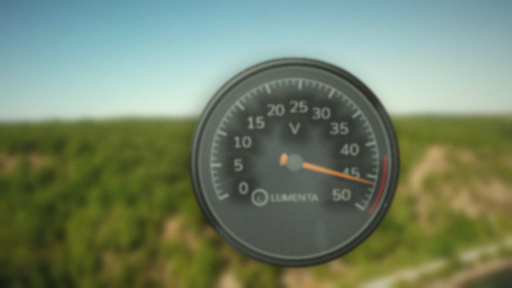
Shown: 46 V
